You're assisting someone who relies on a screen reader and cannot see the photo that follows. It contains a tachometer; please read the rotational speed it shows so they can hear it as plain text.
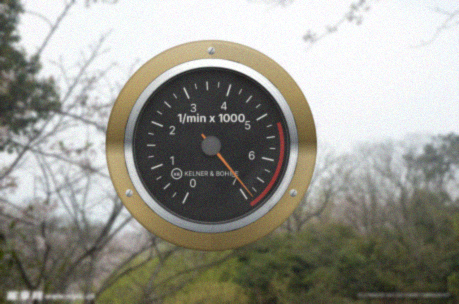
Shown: 6875 rpm
